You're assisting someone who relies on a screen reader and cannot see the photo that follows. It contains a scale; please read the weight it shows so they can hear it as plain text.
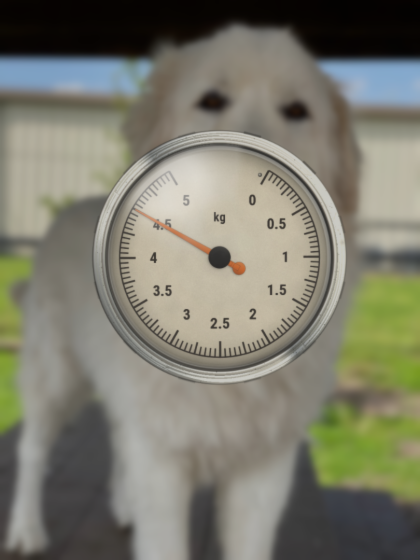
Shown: 4.5 kg
